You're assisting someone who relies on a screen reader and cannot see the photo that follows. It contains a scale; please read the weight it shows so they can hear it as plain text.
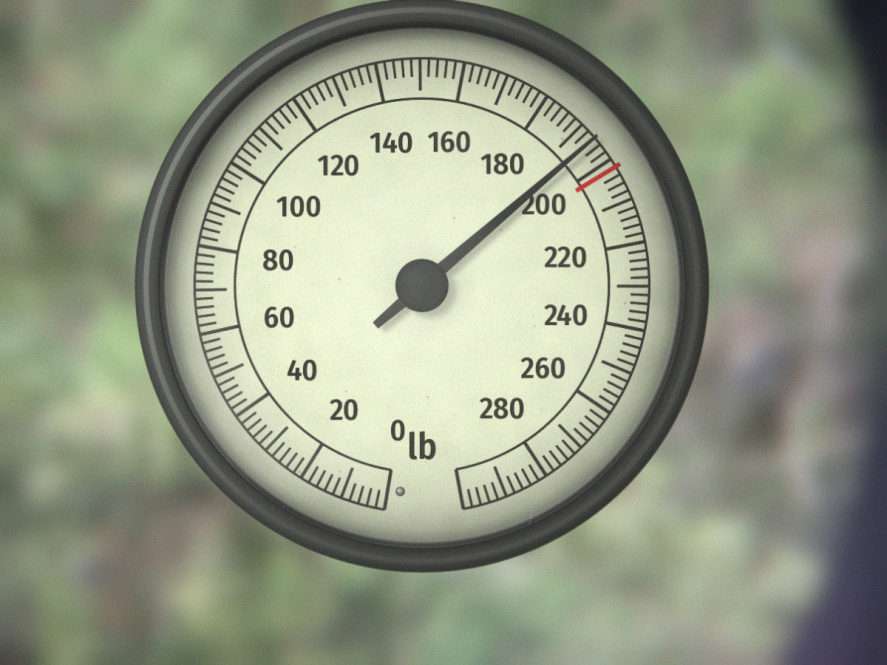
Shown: 194 lb
